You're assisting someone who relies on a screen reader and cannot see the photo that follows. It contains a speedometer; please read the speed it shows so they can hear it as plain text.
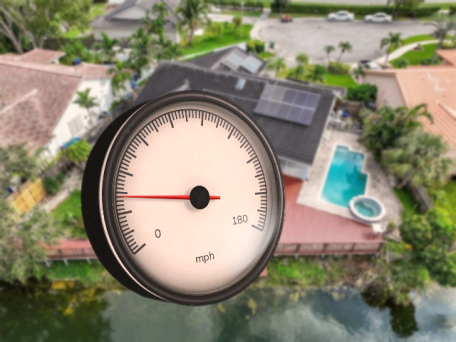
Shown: 28 mph
